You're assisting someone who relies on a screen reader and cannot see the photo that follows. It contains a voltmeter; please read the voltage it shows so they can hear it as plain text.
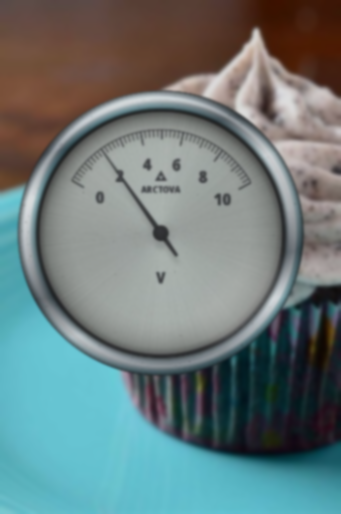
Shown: 2 V
